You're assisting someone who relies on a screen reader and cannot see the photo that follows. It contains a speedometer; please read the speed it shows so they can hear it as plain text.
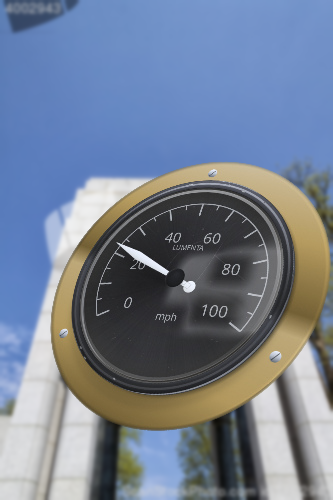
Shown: 22.5 mph
